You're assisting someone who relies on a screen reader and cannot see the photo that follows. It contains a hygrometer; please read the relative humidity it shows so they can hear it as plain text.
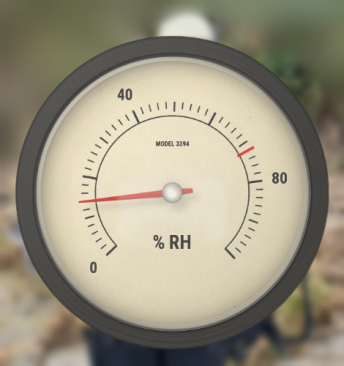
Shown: 14 %
